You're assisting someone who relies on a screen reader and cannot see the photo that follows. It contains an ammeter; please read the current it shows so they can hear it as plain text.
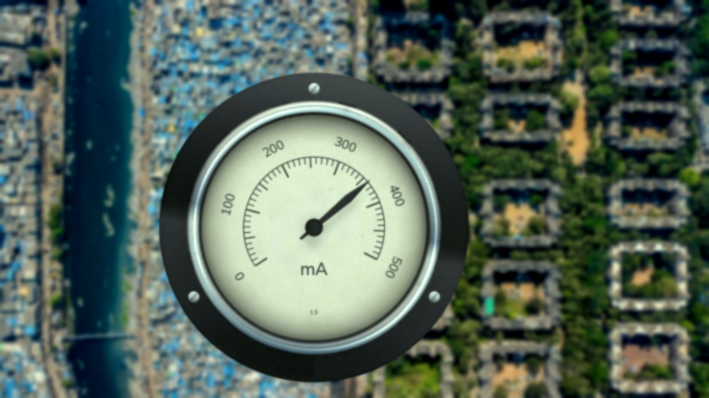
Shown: 360 mA
